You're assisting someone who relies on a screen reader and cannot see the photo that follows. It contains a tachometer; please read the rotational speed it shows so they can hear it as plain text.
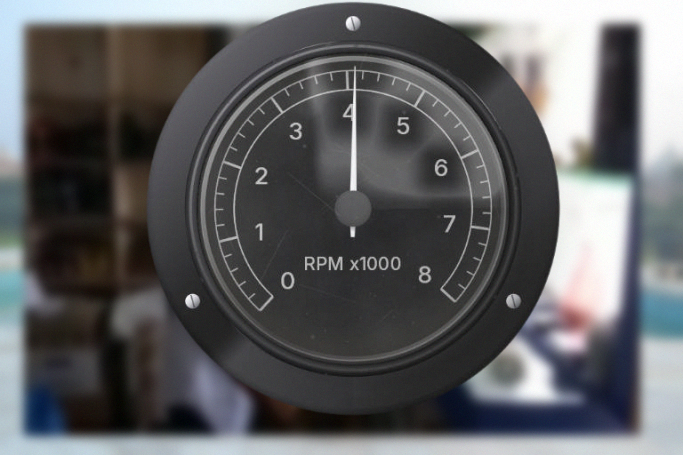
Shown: 4100 rpm
